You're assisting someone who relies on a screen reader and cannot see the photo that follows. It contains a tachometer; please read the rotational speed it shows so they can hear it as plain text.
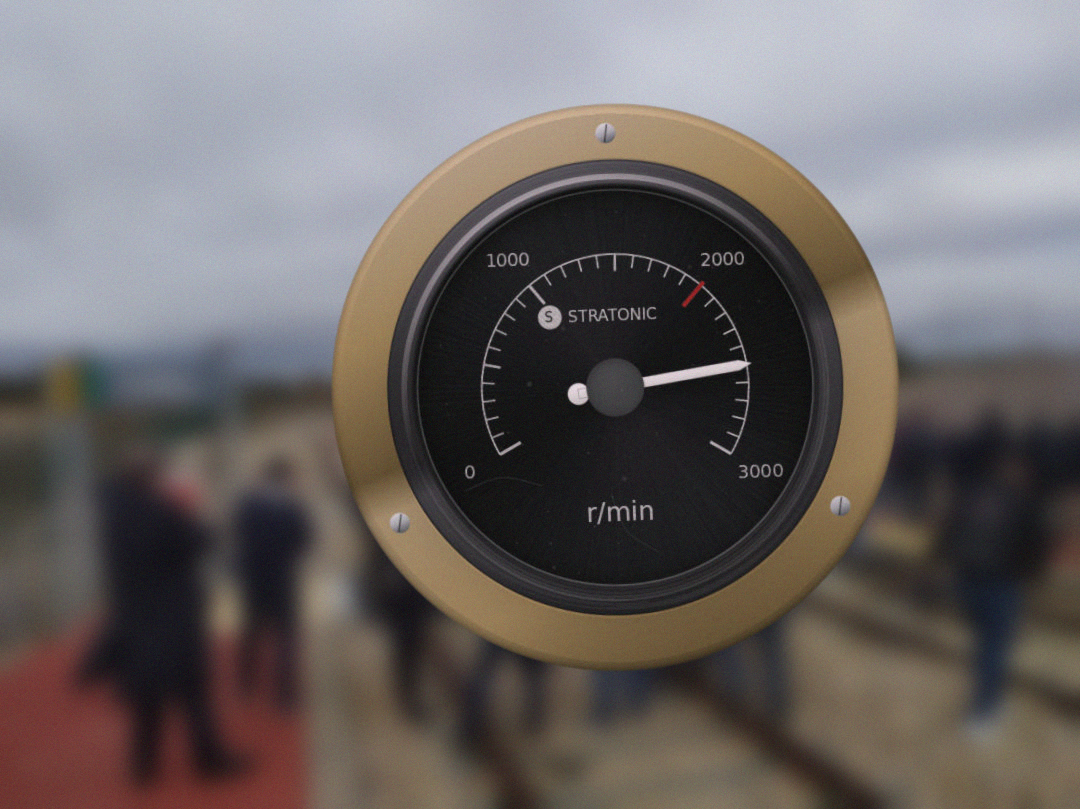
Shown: 2500 rpm
